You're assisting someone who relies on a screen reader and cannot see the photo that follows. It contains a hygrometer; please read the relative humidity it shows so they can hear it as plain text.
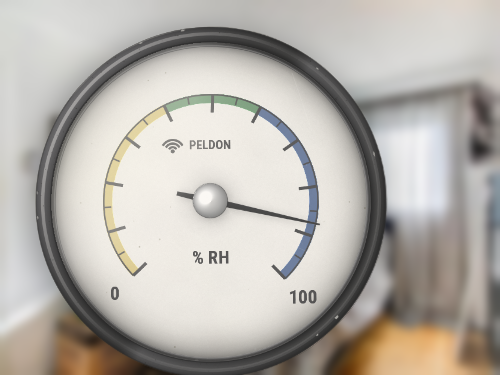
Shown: 87.5 %
